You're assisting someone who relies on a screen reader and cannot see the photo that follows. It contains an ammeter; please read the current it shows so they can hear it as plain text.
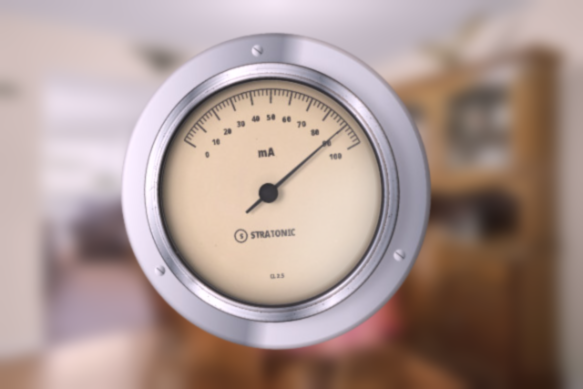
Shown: 90 mA
